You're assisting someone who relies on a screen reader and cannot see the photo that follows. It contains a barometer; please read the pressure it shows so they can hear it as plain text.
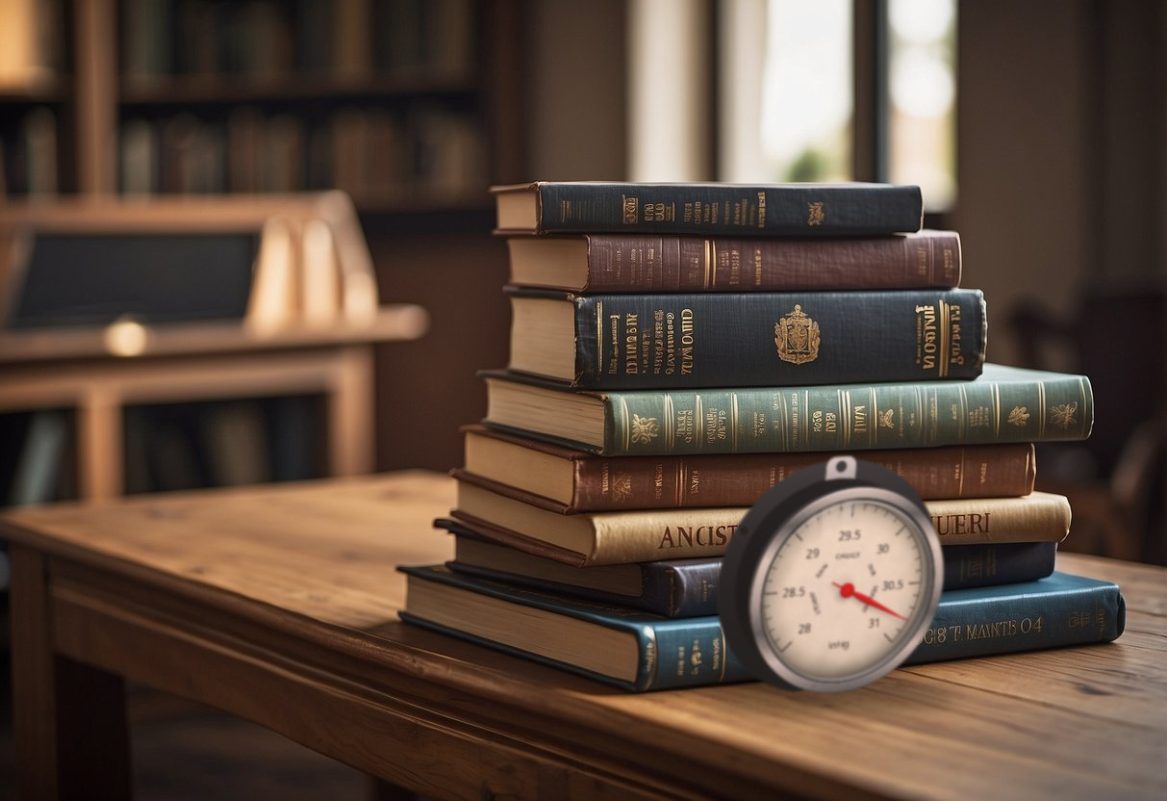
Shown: 30.8 inHg
